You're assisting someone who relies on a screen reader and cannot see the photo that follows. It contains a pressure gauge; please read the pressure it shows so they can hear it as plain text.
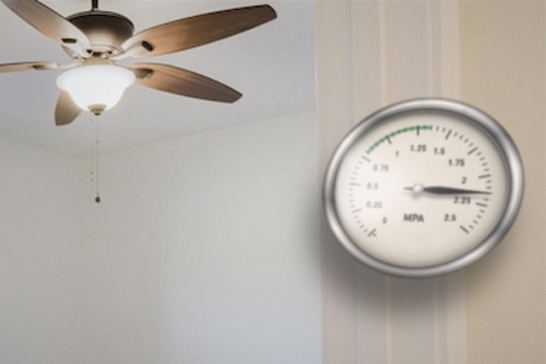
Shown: 2.15 MPa
